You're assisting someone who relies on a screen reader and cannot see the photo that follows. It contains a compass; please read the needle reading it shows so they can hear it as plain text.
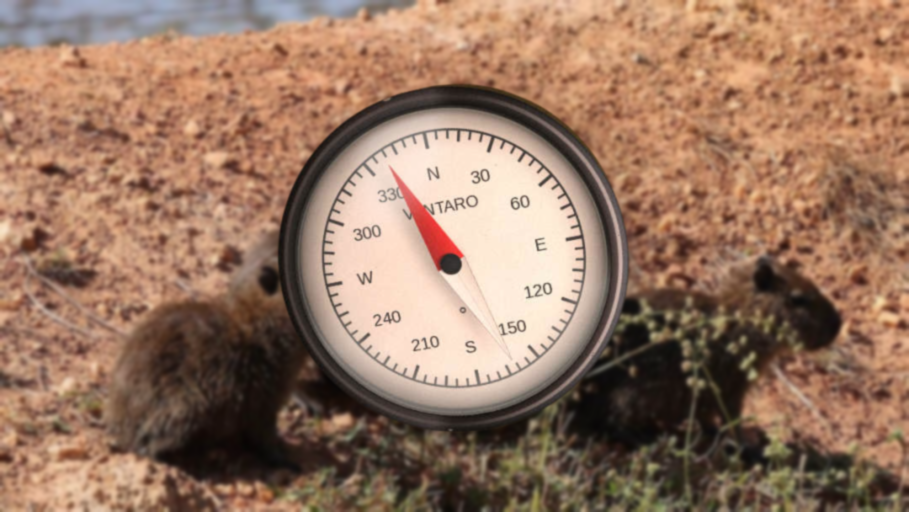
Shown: 340 °
